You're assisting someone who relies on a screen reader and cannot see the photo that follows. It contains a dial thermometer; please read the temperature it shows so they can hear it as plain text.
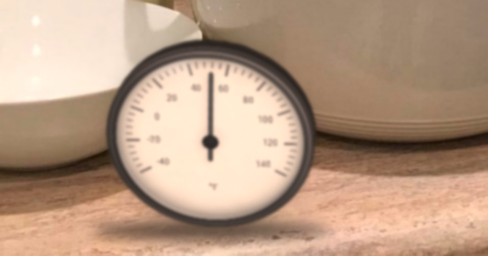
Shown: 52 °F
